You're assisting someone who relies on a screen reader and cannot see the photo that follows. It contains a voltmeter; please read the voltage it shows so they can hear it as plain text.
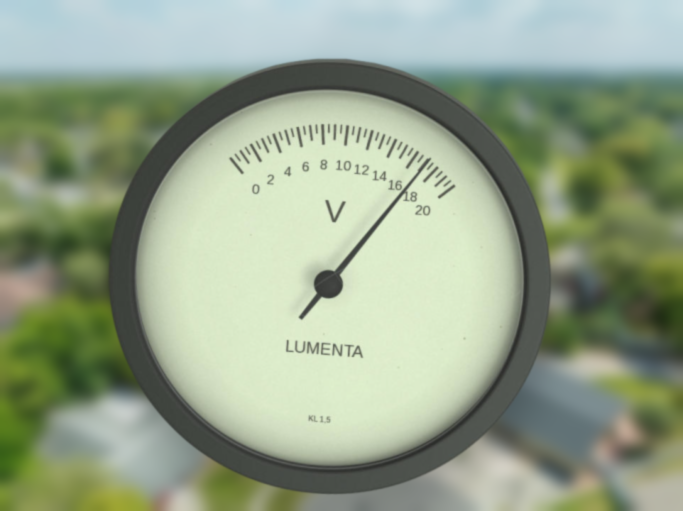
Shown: 17 V
